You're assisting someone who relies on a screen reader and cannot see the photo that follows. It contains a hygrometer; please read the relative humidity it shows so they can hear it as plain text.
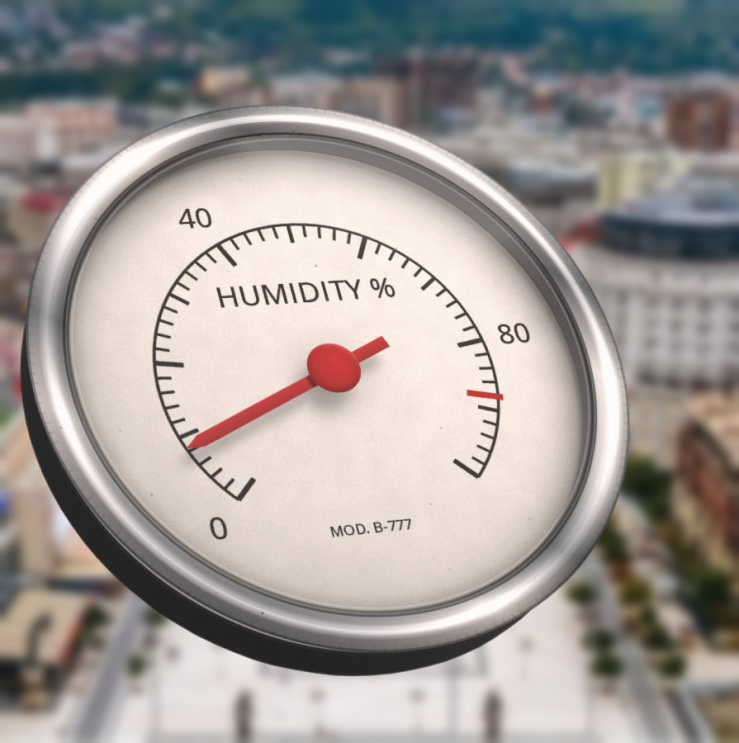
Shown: 8 %
